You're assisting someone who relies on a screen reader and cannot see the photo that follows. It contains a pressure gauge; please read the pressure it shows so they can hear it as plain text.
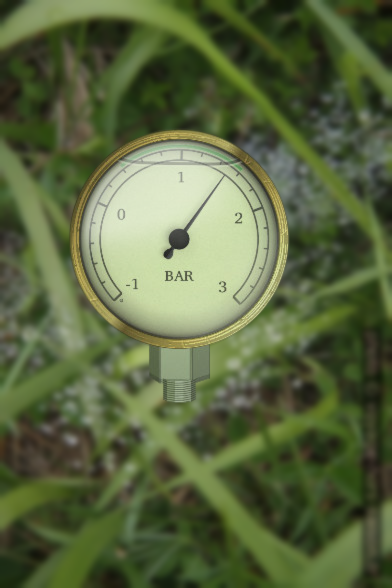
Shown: 1.5 bar
